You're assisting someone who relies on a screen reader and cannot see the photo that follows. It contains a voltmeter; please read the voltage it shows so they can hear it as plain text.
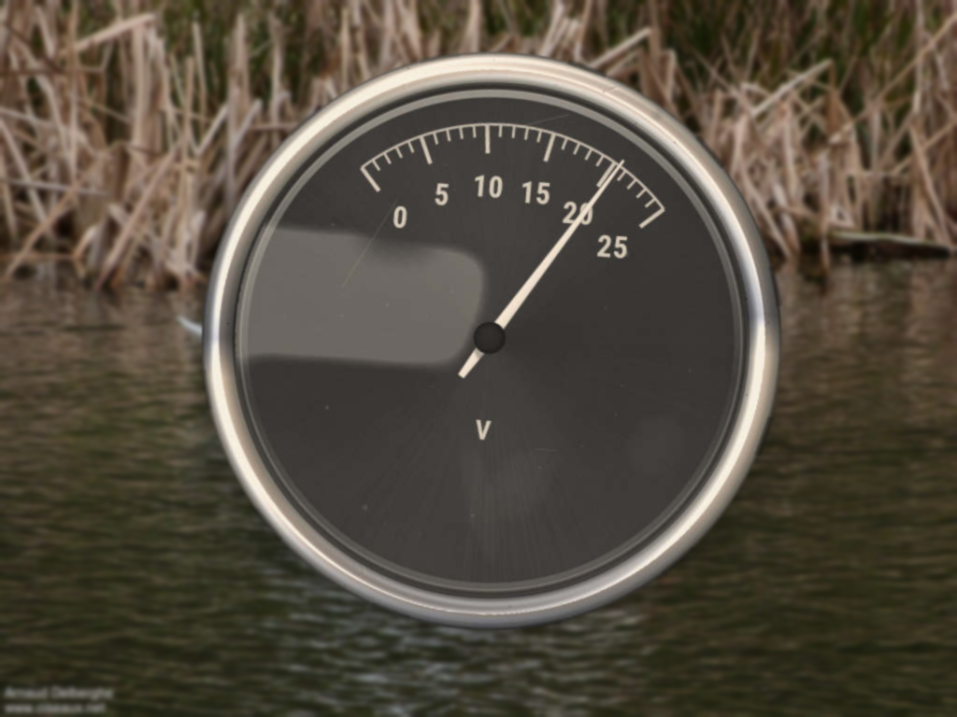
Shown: 20.5 V
